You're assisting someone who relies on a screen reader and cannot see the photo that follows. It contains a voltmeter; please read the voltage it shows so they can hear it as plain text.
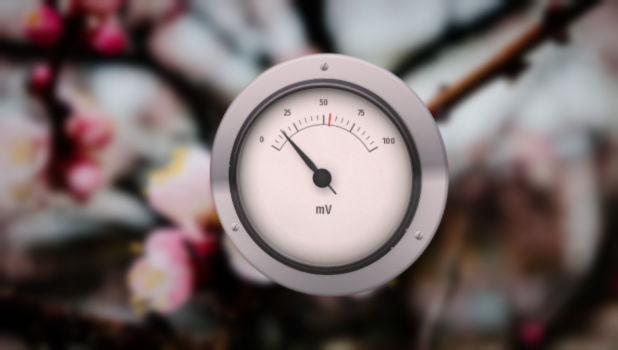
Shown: 15 mV
